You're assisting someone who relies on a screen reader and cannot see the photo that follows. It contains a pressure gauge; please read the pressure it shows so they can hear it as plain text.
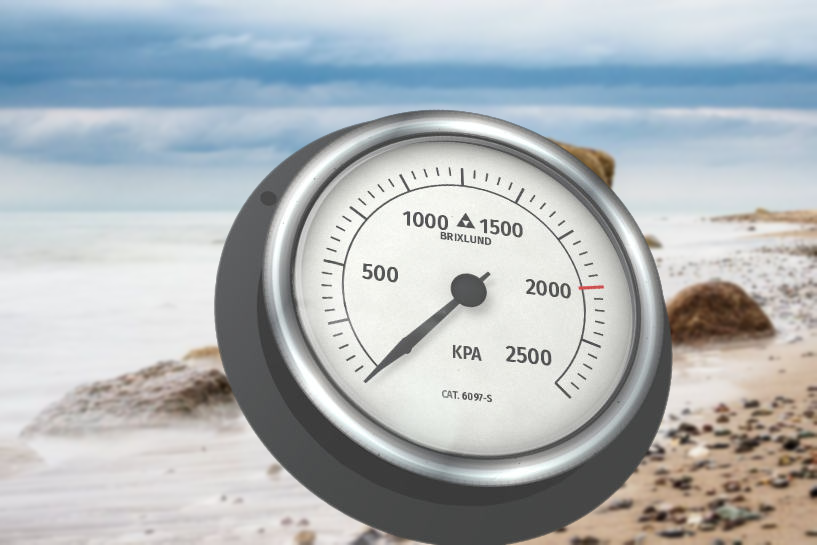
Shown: 0 kPa
